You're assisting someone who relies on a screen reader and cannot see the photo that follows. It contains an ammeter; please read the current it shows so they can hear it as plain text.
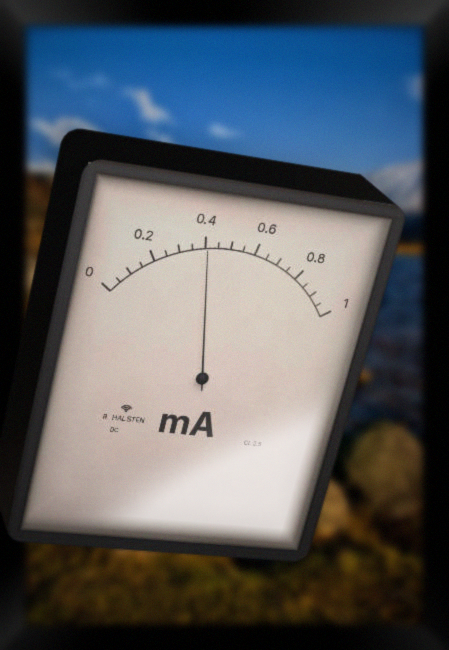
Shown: 0.4 mA
